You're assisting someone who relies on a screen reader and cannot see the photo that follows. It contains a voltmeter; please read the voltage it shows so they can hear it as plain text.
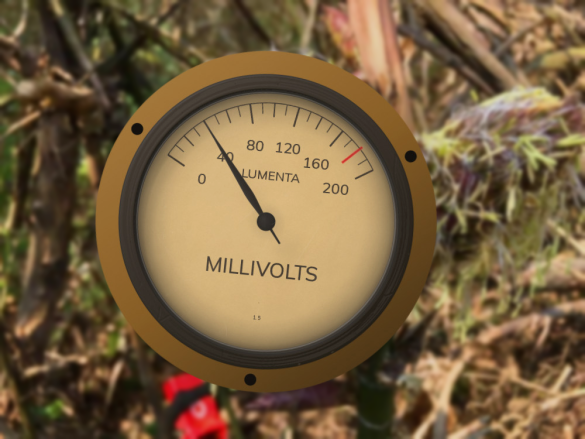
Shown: 40 mV
